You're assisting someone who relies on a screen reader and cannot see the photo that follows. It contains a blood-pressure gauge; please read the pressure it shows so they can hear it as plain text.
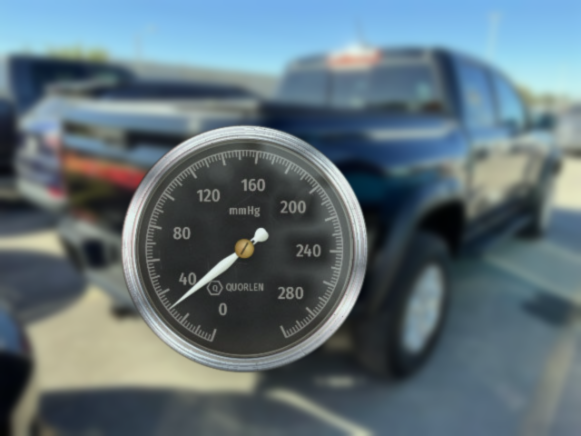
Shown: 30 mmHg
